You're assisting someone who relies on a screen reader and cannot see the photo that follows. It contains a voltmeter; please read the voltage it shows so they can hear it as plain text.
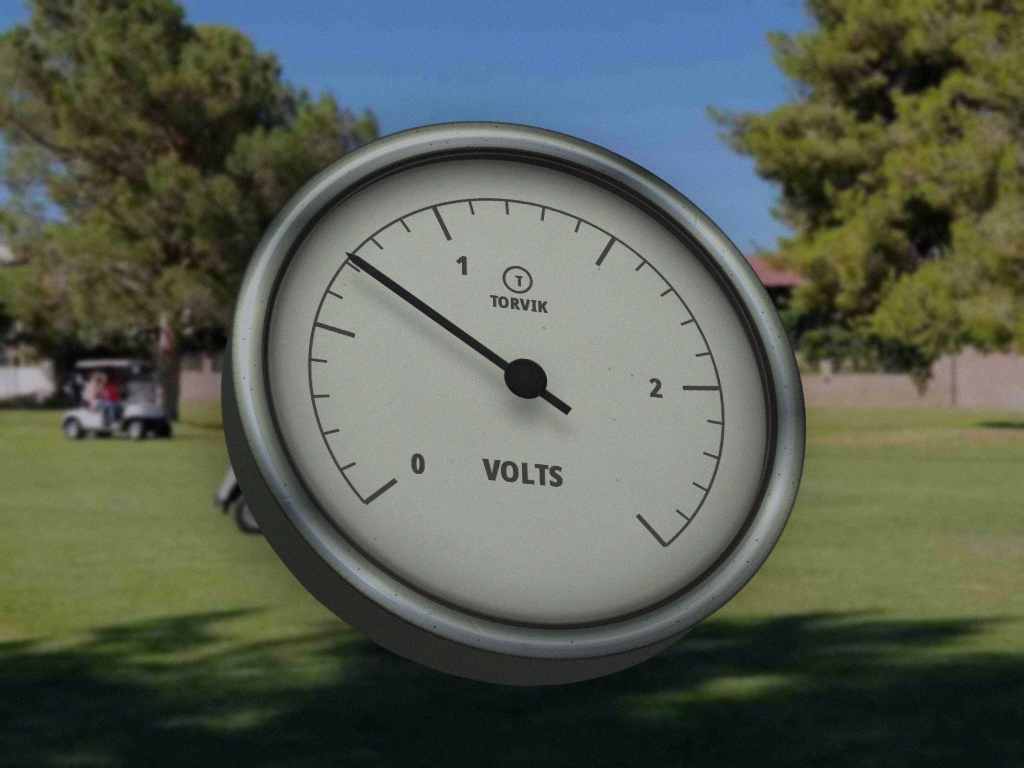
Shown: 0.7 V
